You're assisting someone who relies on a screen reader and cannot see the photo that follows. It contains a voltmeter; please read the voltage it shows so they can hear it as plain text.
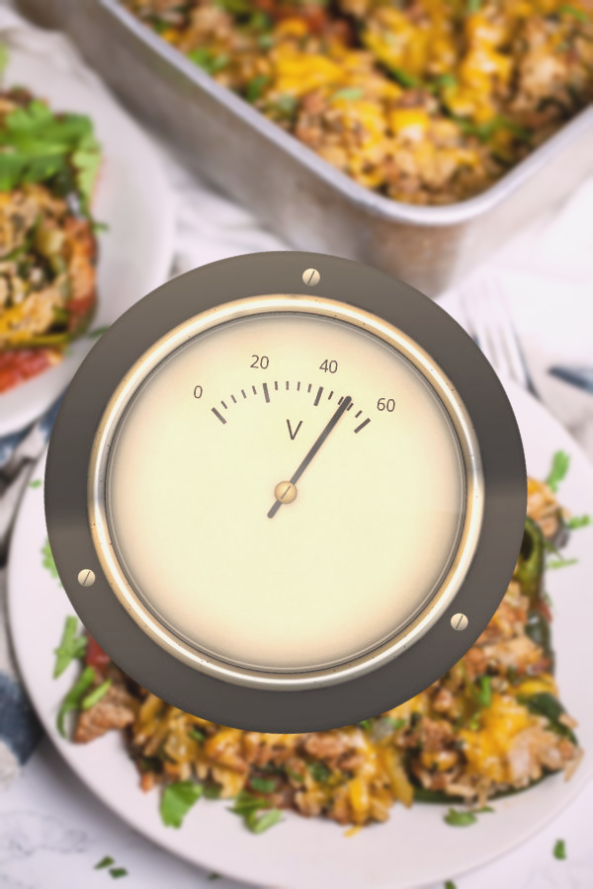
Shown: 50 V
